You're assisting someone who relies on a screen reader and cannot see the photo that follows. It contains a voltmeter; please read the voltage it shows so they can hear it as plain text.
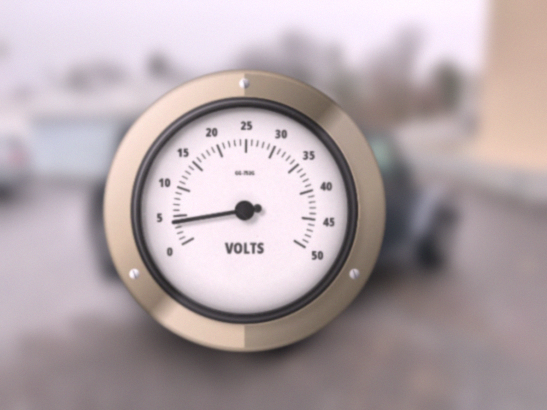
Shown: 4 V
